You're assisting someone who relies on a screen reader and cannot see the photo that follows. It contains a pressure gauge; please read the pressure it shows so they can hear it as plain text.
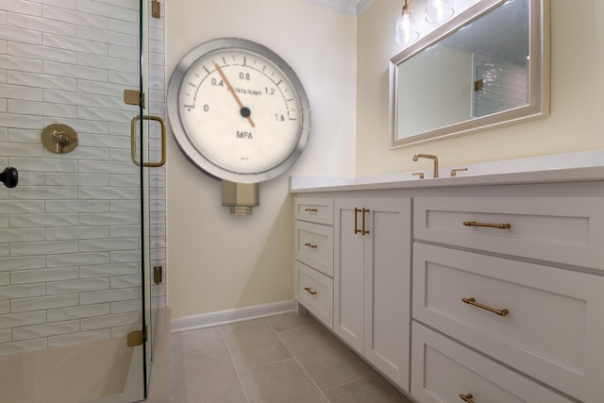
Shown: 0.5 MPa
